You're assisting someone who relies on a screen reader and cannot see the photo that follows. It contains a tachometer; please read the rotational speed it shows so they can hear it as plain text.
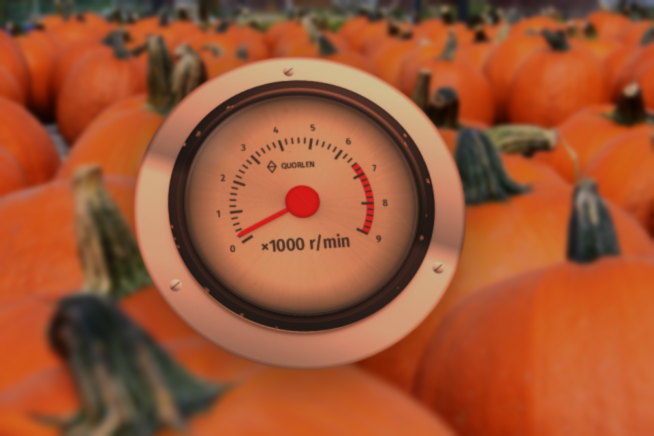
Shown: 200 rpm
